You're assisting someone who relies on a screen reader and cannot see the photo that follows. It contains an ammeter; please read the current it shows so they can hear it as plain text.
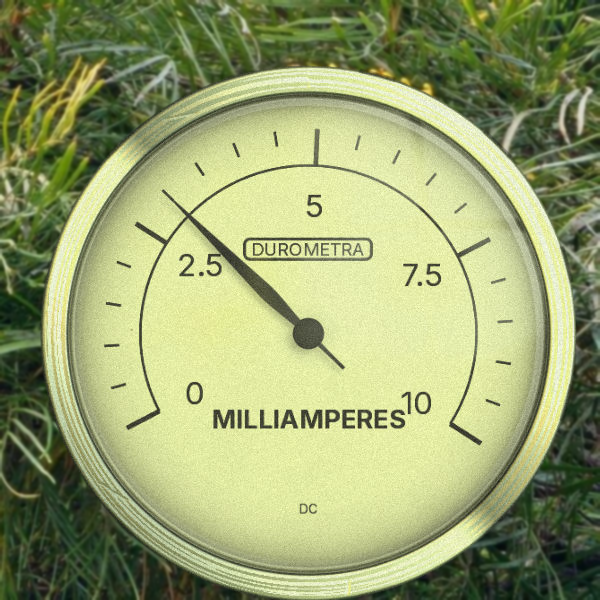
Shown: 3 mA
